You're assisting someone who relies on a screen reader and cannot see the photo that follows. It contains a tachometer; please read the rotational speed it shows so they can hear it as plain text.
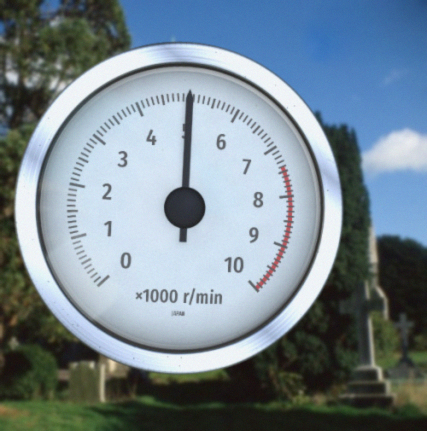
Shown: 5000 rpm
